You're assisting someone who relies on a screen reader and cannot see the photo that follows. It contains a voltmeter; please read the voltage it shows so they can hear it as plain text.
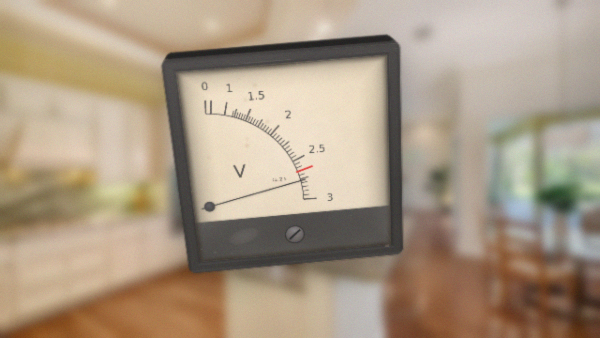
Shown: 2.75 V
